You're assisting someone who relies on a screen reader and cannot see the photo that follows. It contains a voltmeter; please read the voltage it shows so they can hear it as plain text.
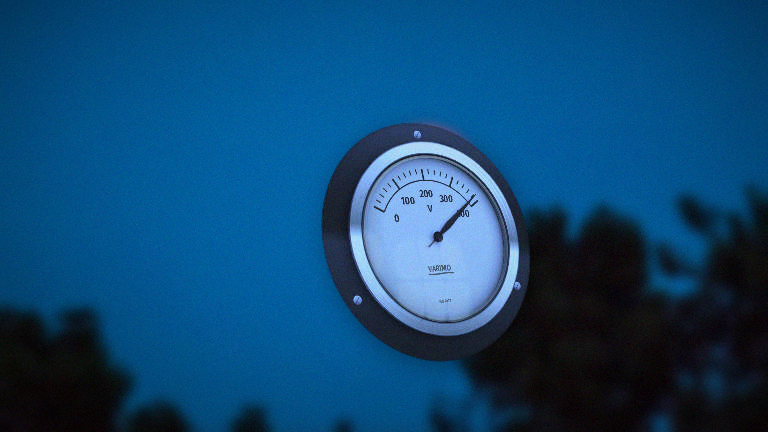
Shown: 380 V
